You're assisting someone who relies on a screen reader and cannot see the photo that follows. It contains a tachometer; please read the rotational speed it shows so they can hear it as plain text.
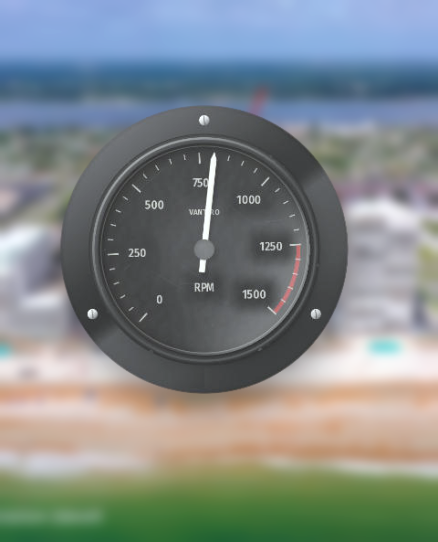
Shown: 800 rpm
